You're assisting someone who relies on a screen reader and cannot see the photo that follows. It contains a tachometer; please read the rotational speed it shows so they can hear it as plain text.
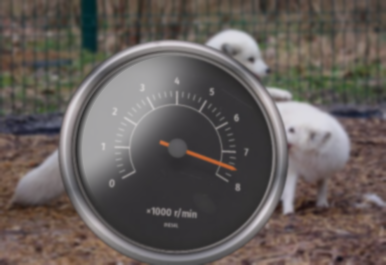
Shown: 7600 rpm
